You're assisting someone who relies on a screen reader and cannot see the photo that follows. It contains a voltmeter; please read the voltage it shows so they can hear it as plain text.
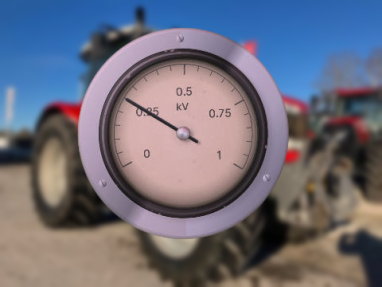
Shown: 0.25 kV
